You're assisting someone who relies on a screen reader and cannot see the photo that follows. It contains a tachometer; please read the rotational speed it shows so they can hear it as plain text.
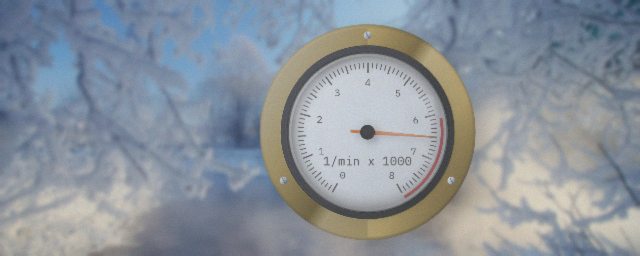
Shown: 6500 rpm
